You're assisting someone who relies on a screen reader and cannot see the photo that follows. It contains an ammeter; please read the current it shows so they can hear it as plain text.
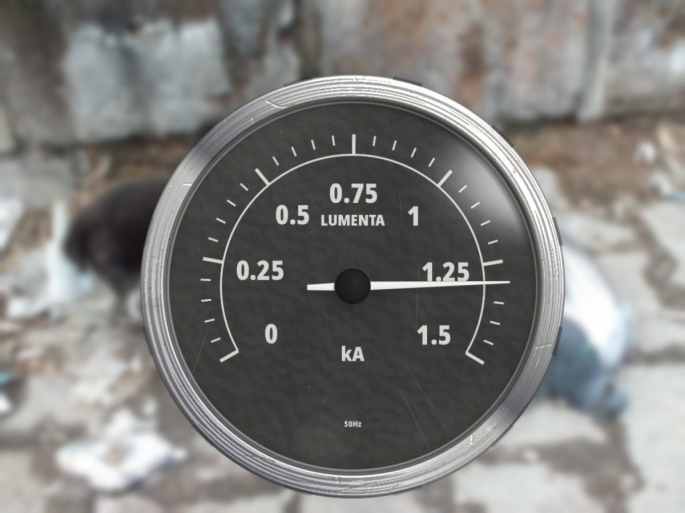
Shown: 1.3 kA
